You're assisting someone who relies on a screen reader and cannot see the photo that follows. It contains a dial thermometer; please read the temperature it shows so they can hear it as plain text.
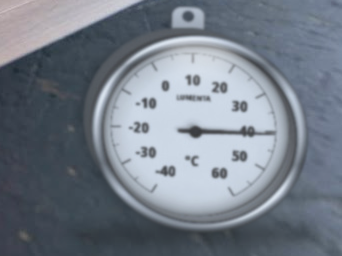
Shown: 40 °C
